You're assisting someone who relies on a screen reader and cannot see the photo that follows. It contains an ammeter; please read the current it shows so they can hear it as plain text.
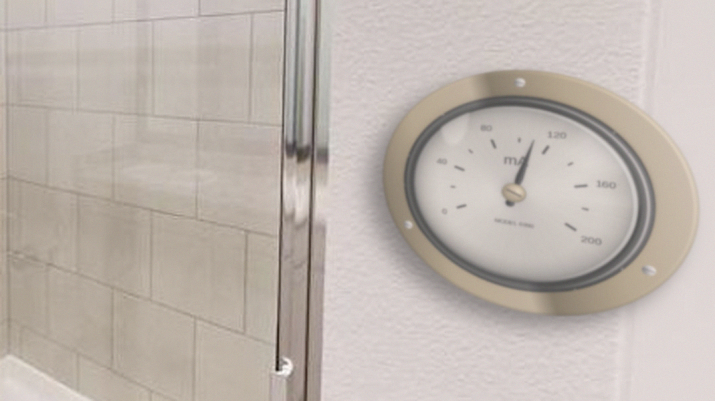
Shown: 110 mA
